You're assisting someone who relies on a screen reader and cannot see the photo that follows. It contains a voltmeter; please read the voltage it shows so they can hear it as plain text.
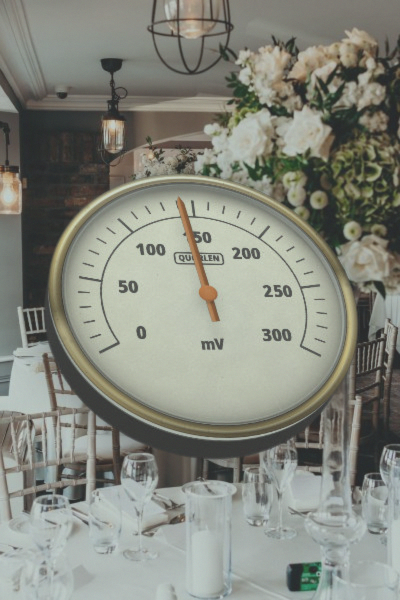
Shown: 140 mV
